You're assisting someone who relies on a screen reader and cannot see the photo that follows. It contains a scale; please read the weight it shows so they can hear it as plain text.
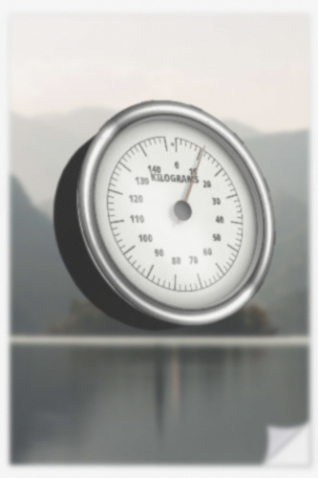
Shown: 10 kg
